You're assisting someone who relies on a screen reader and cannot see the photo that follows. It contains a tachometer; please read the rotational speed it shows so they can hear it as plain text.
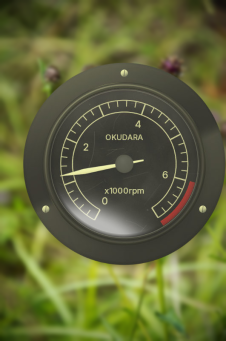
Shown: 1200 rpm
